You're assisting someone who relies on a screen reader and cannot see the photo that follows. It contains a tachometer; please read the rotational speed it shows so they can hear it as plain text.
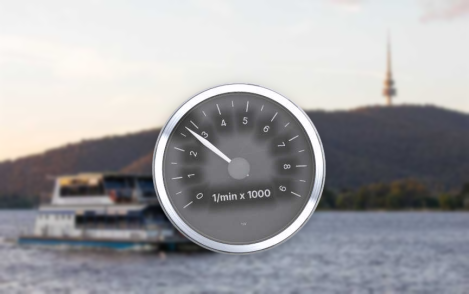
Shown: 2750 rpm
